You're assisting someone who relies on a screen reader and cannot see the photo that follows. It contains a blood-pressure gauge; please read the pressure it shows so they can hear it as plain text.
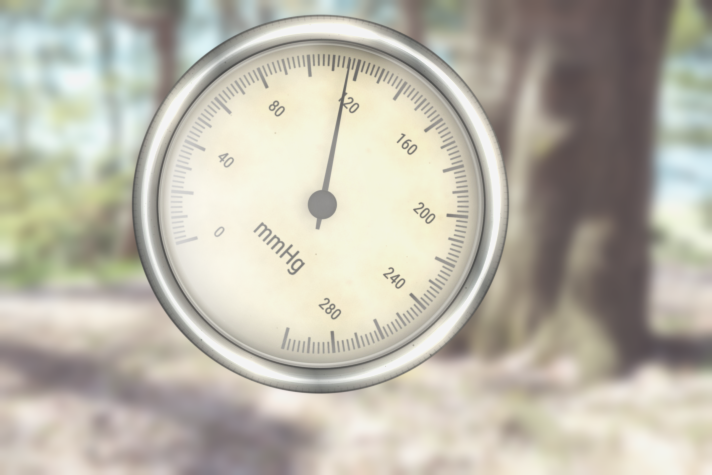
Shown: 116 mmHg
